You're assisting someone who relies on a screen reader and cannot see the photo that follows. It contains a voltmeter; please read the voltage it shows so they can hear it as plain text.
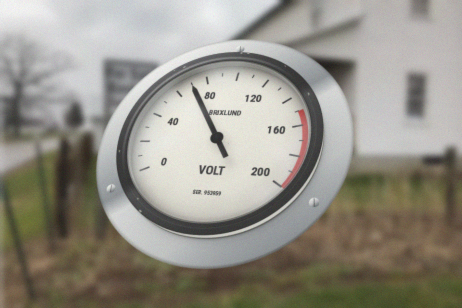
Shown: 70 V
